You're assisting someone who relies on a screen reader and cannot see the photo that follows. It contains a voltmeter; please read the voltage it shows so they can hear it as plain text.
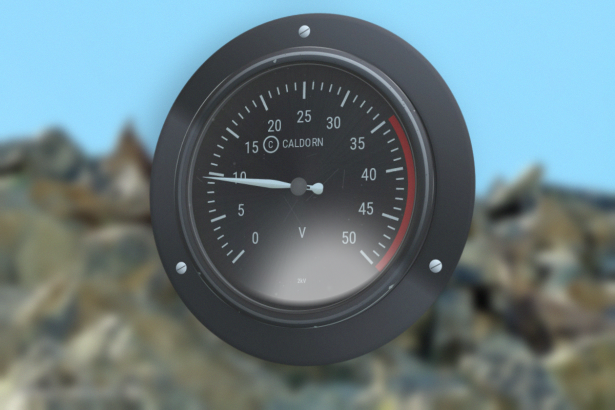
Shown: 9.5 V
